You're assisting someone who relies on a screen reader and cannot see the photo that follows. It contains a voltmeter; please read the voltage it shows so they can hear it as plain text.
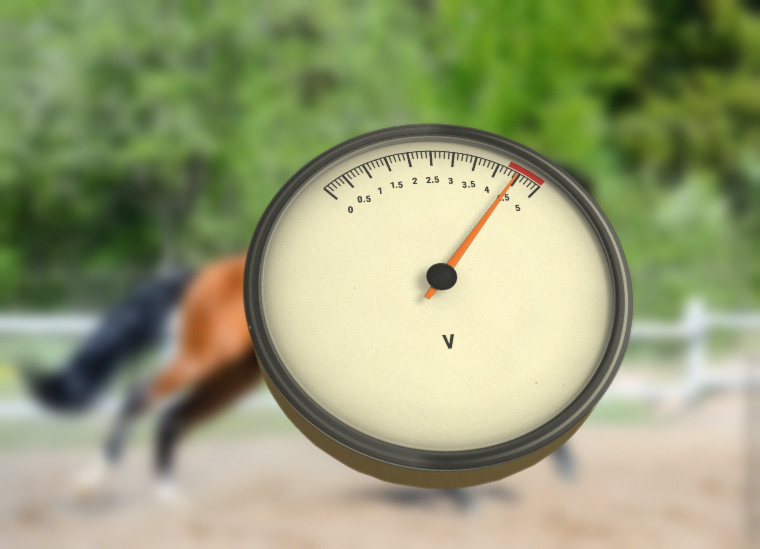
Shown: 4.5 V
